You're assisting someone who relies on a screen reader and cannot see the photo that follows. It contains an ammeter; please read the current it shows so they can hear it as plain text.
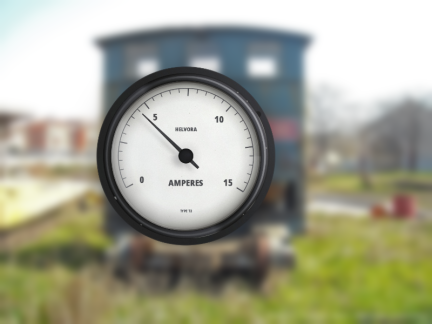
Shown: 4.5 A
